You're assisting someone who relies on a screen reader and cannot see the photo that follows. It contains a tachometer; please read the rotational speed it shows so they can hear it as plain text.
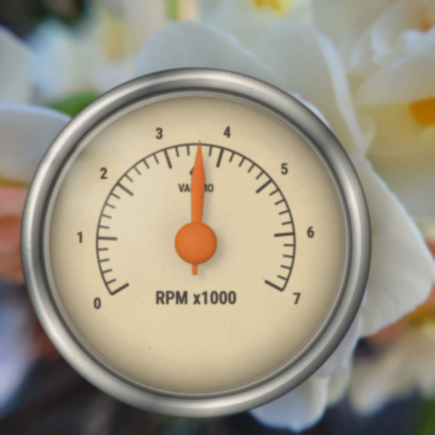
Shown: 3600 rpm
